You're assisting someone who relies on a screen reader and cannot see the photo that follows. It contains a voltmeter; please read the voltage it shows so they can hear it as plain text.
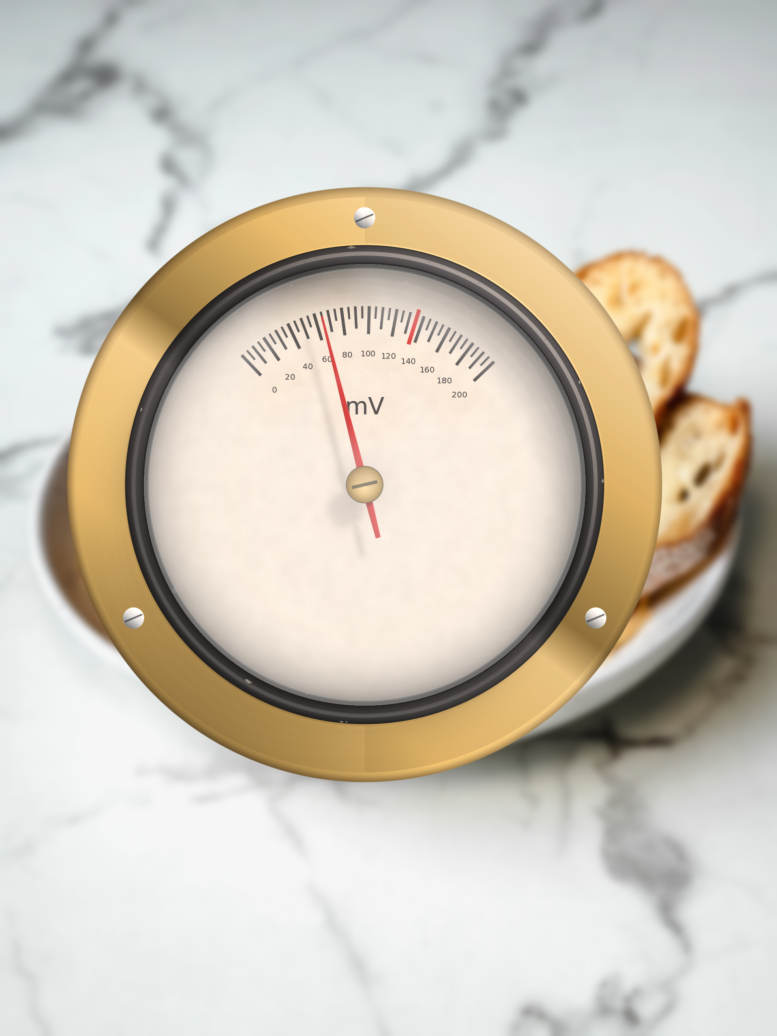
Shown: 65 mV
